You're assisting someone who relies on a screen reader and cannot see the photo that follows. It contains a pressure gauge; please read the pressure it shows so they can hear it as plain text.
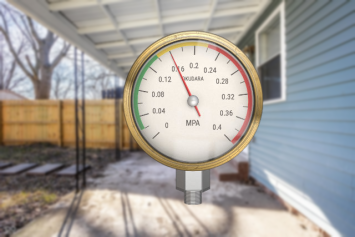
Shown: 0.16 MPa
